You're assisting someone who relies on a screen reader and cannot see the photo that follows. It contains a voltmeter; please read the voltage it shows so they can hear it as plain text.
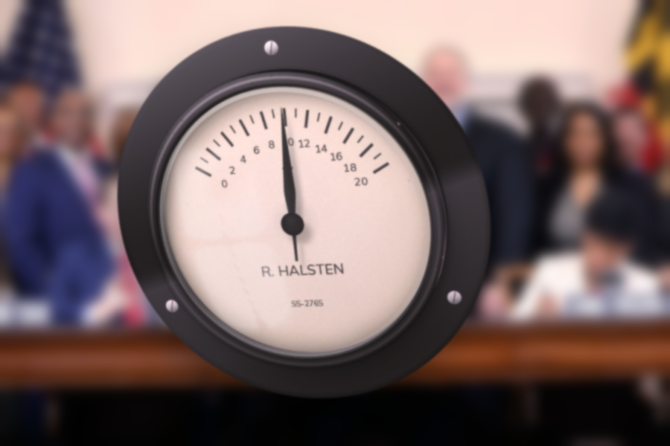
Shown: 10 V
